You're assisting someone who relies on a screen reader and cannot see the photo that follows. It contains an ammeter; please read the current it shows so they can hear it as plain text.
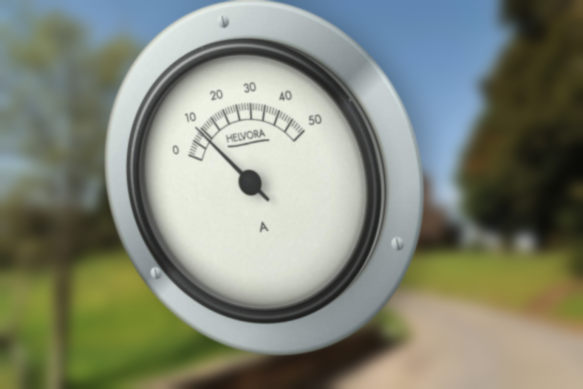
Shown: 10 A
